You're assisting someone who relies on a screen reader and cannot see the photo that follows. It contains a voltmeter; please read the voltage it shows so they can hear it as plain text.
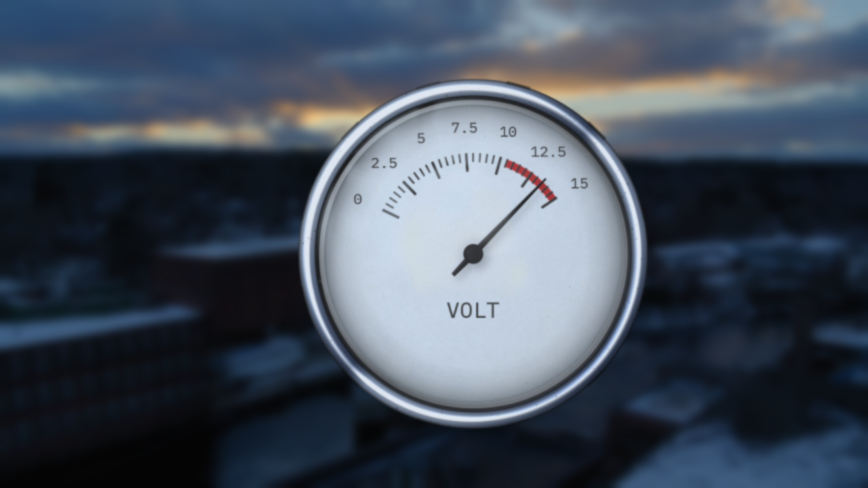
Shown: 13.5 V
